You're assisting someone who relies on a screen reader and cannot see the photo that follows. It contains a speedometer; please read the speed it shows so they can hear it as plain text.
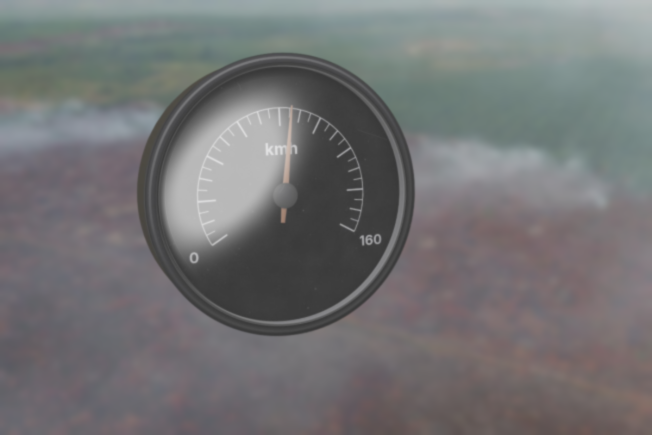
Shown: 85 km/h
